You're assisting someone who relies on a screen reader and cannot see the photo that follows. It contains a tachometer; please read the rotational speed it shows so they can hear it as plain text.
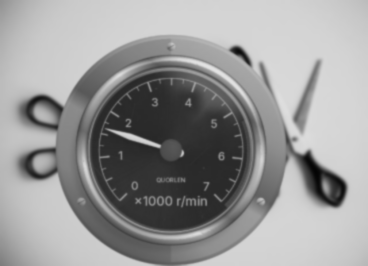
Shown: 1625 rpm
